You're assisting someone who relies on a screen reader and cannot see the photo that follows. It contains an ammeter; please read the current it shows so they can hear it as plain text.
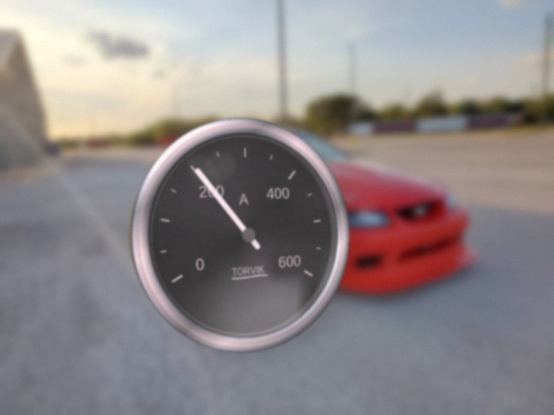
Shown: 200 A
